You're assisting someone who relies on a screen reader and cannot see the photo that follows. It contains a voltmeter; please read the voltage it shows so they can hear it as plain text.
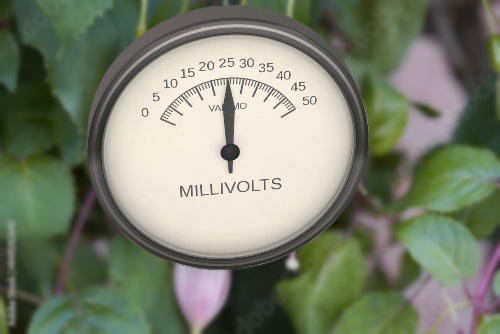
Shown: 25 mV
